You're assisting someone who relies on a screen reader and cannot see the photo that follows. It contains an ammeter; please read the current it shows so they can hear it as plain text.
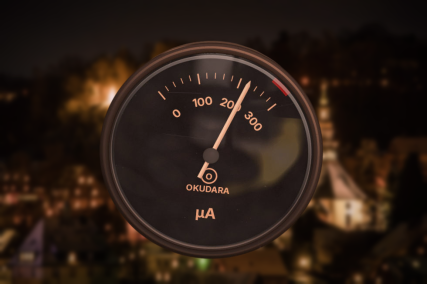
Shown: 220 µA
